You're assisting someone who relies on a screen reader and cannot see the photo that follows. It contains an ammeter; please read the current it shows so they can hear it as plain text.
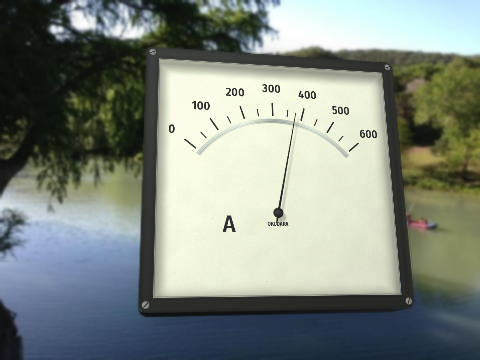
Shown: 375 A
